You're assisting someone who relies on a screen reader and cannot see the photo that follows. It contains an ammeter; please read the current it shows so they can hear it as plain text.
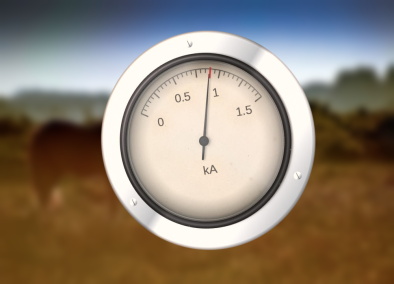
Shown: 0.9 kA
